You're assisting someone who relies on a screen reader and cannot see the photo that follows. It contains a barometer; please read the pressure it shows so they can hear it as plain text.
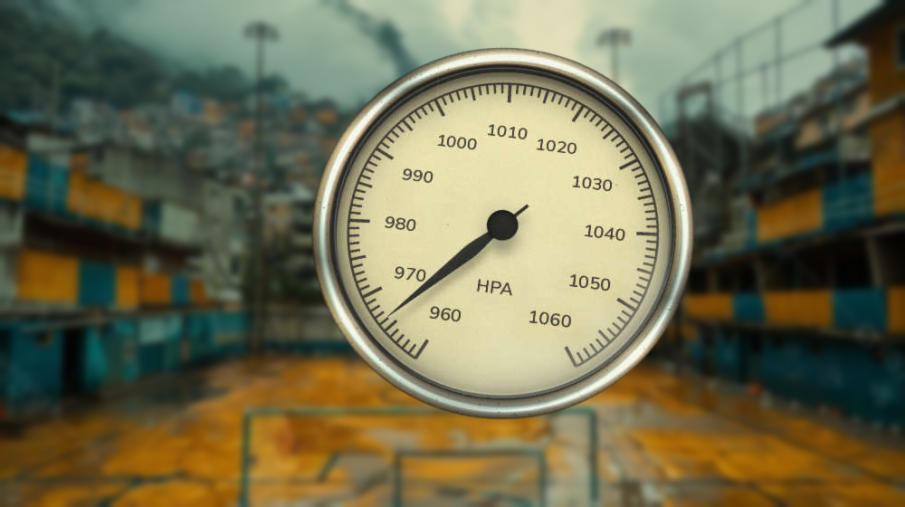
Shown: 966 hPa
